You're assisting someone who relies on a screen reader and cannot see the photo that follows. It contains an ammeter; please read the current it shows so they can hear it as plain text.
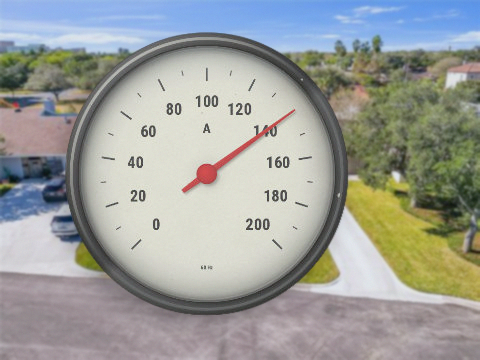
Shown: 140 A
